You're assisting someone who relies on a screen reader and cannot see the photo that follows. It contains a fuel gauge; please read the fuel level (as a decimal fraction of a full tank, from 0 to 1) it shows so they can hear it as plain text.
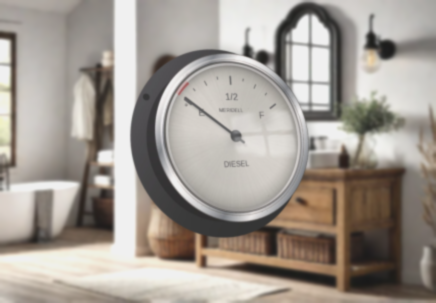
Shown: 0
